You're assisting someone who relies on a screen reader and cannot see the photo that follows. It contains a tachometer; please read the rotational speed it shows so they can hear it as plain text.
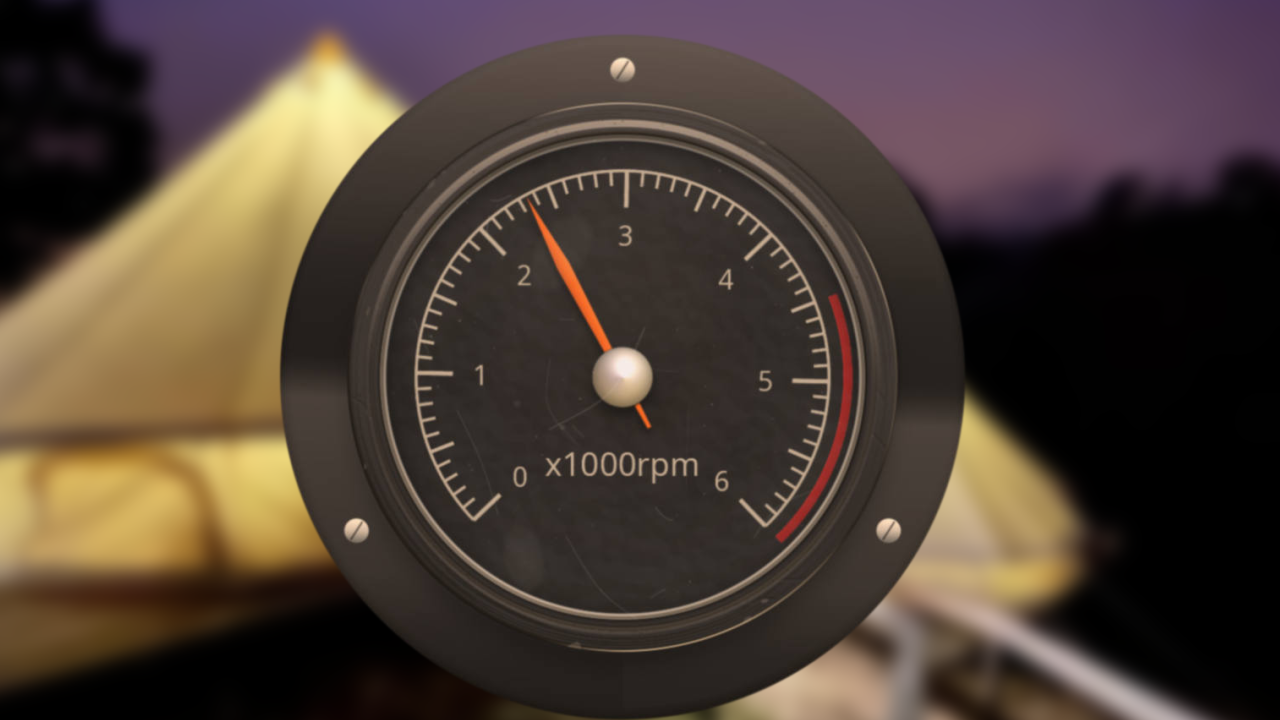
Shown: 2350 rpm
